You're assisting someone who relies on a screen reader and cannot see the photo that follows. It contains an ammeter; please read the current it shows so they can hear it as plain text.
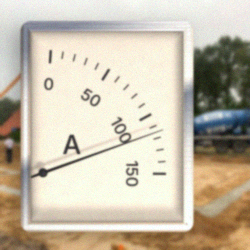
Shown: 115 A
